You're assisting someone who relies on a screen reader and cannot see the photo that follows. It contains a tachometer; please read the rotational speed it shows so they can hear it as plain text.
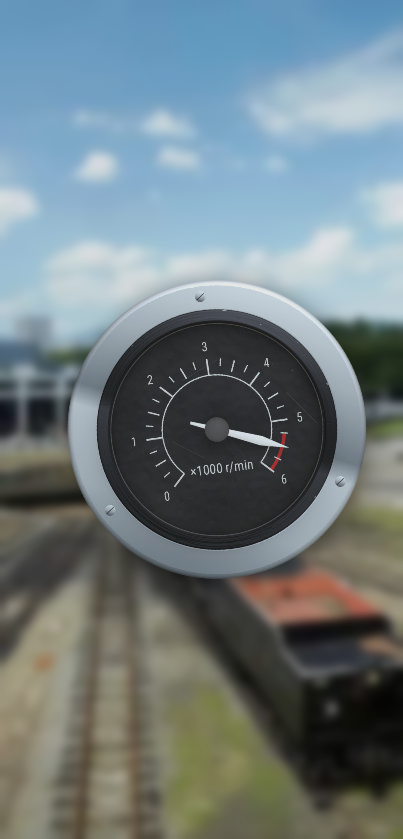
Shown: 5500 rpm
